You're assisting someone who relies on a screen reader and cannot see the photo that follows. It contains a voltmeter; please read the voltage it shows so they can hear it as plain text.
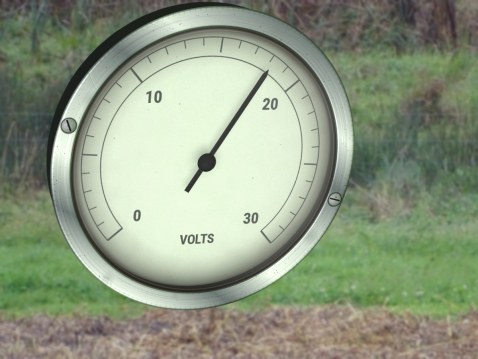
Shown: 18 V
